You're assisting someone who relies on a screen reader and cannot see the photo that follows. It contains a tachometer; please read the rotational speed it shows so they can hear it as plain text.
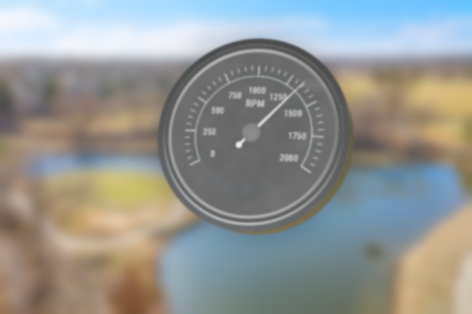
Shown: 1350 rpm
